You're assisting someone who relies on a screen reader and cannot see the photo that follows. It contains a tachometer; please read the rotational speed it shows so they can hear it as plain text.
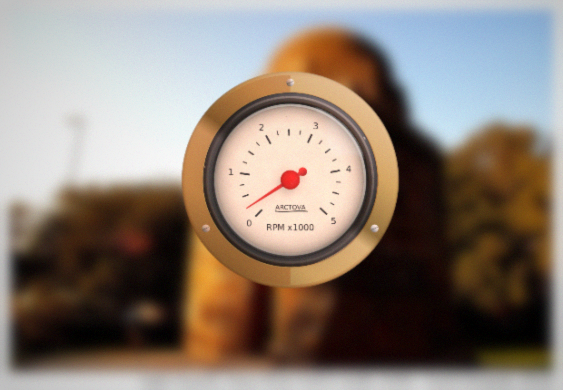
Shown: 250 rpm
